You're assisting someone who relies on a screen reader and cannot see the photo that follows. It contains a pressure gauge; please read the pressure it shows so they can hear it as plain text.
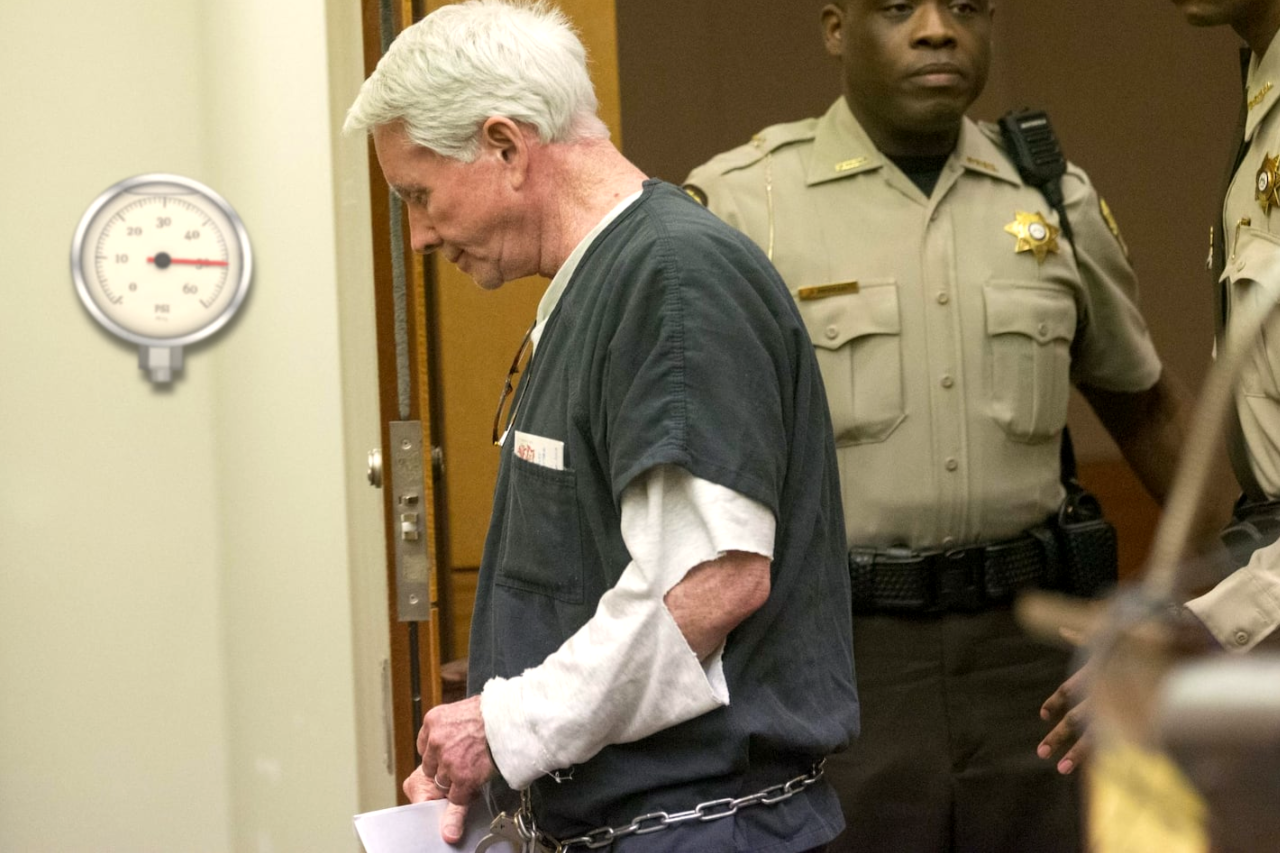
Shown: 50 psi
